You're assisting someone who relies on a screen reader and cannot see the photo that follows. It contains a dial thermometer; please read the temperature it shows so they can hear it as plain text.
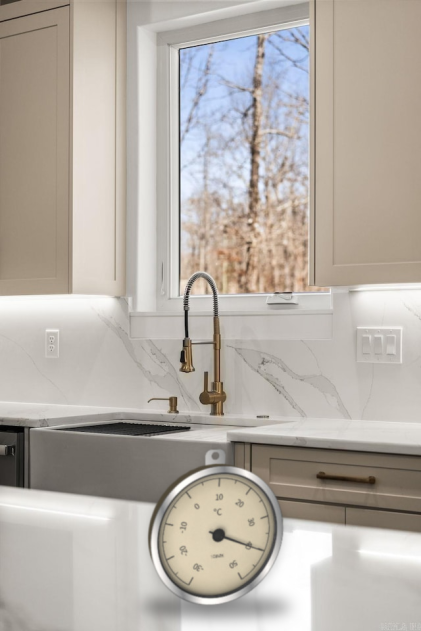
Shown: 40 °C
